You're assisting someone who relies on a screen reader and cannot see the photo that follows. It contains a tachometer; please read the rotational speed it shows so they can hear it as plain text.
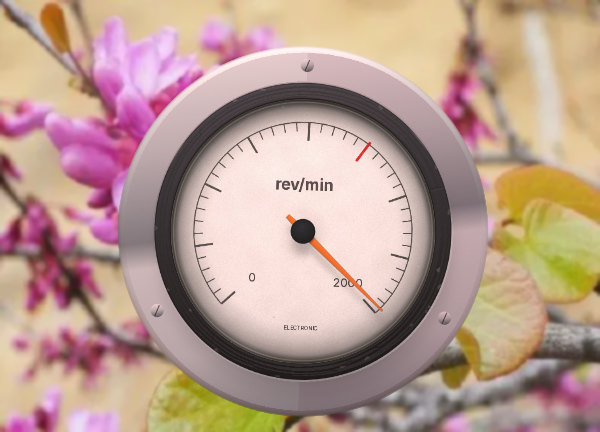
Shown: 1975 rpm
